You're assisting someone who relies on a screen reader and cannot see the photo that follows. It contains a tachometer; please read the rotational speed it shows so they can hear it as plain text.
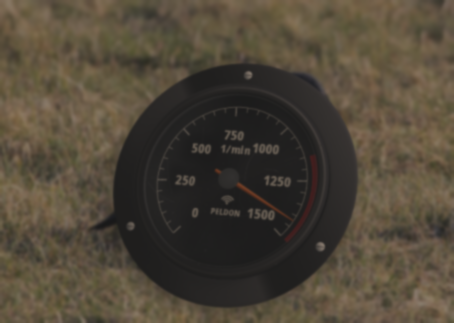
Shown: 1425 rpm
